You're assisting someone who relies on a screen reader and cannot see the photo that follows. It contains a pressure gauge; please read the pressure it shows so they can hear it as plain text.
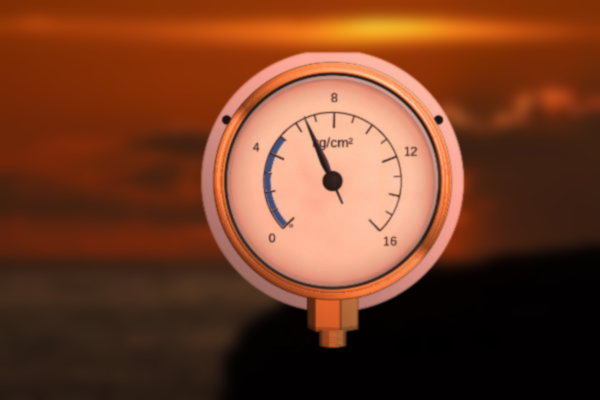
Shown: 6.5 kg/cm²
